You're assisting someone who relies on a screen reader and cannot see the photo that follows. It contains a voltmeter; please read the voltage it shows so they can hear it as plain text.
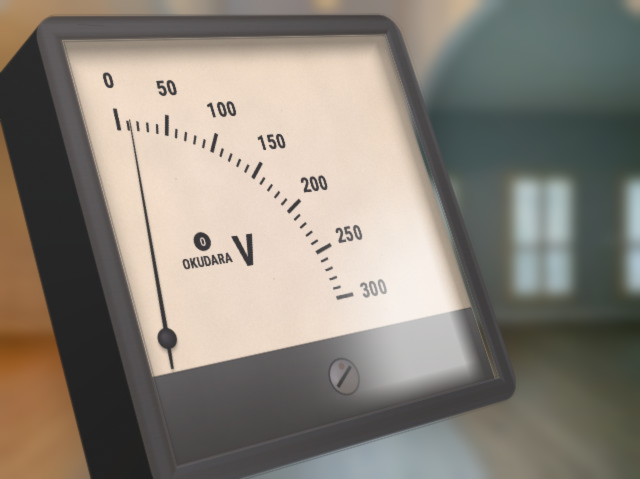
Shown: 10 V
